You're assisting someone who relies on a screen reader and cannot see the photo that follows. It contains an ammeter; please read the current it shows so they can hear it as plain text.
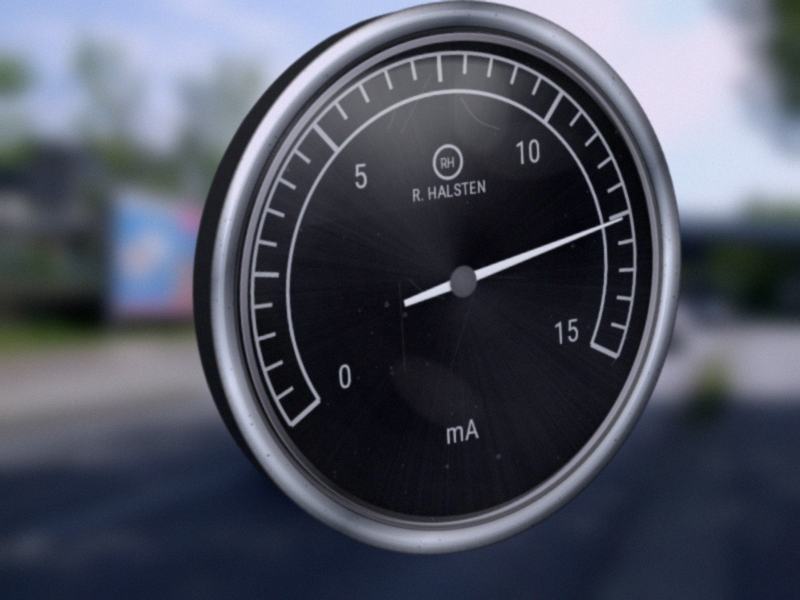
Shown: 12.5 mA
